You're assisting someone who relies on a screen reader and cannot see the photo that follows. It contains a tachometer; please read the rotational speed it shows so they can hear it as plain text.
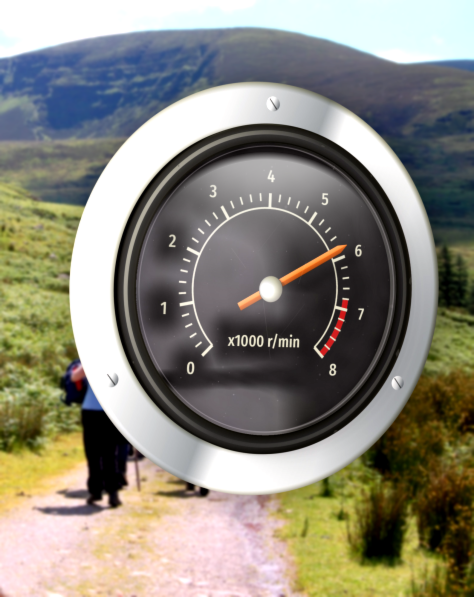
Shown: 5800 rpm
